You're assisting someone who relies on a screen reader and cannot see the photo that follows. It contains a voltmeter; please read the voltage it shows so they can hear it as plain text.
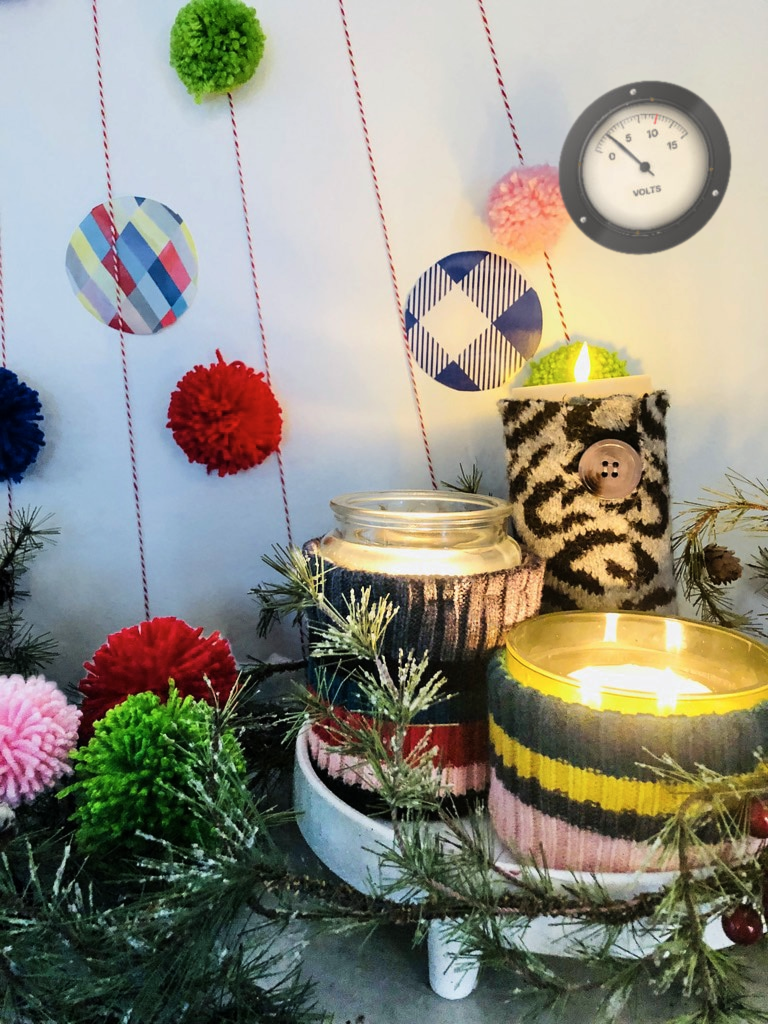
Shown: 2.5 V
